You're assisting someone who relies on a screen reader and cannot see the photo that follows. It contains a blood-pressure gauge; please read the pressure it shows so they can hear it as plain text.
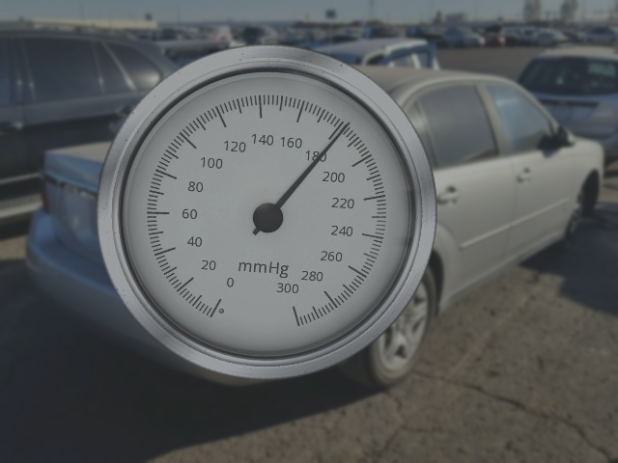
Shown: 182 mmHg
